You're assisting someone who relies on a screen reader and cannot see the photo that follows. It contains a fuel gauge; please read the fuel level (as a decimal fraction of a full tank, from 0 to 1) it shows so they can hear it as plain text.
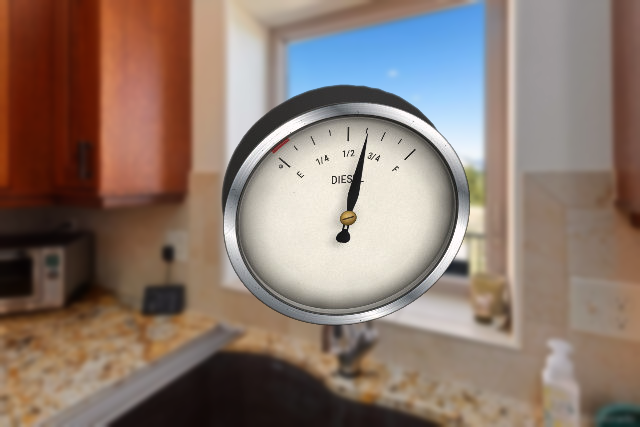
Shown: 0.625
